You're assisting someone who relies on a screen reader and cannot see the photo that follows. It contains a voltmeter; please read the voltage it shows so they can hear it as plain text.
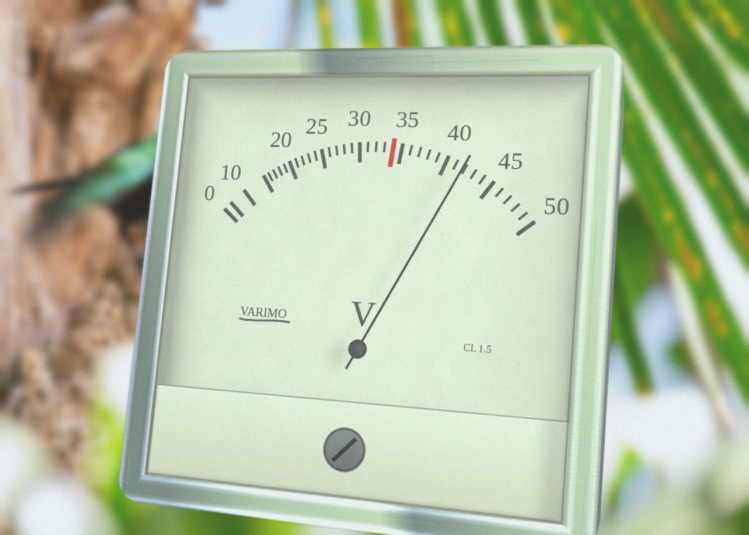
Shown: 42 V
